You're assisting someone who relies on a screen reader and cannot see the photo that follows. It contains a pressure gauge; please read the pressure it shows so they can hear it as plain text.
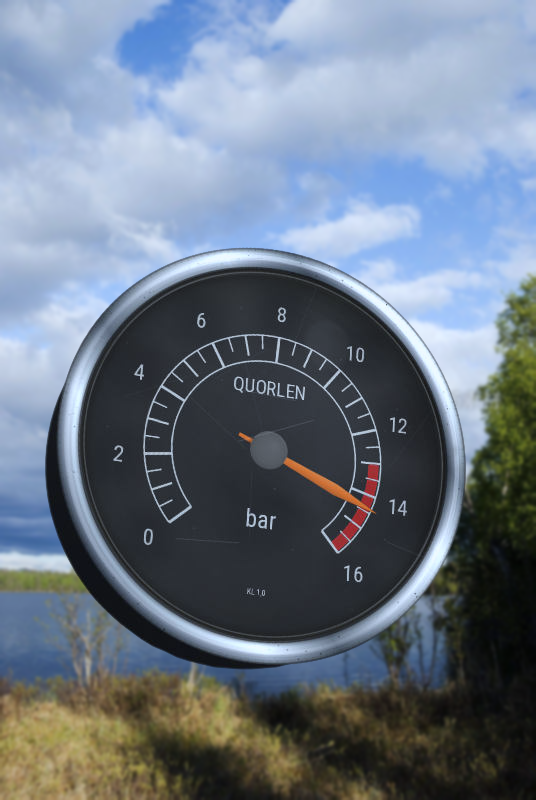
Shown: 14.5 bar
